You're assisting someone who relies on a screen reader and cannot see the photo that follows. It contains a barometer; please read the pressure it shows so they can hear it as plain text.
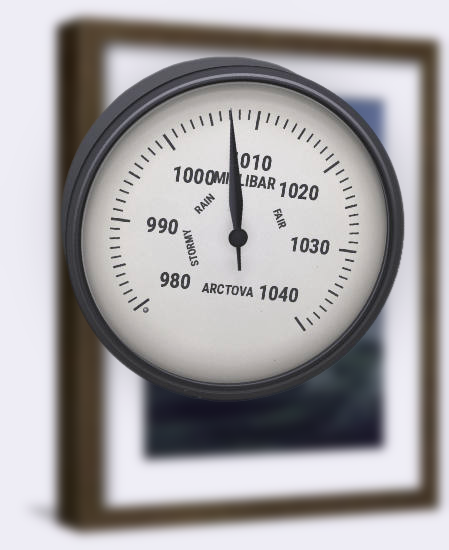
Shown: 1007 mbar
